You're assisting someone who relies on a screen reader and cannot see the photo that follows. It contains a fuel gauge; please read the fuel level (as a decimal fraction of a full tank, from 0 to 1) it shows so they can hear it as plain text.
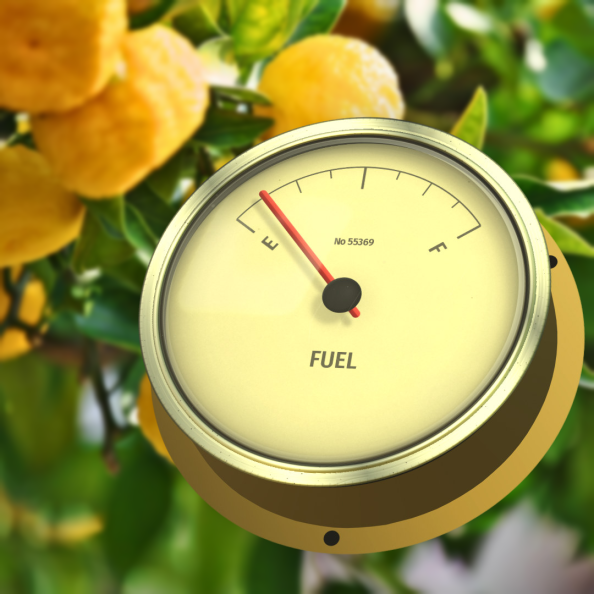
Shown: 0.125
